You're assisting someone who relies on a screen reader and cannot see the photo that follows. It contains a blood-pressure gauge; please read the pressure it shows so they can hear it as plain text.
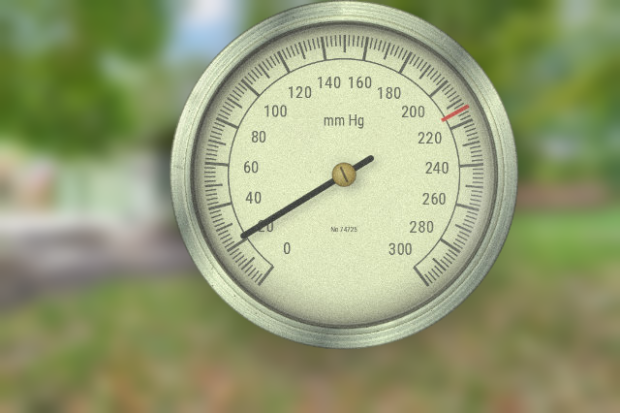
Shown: 22 mmHg
